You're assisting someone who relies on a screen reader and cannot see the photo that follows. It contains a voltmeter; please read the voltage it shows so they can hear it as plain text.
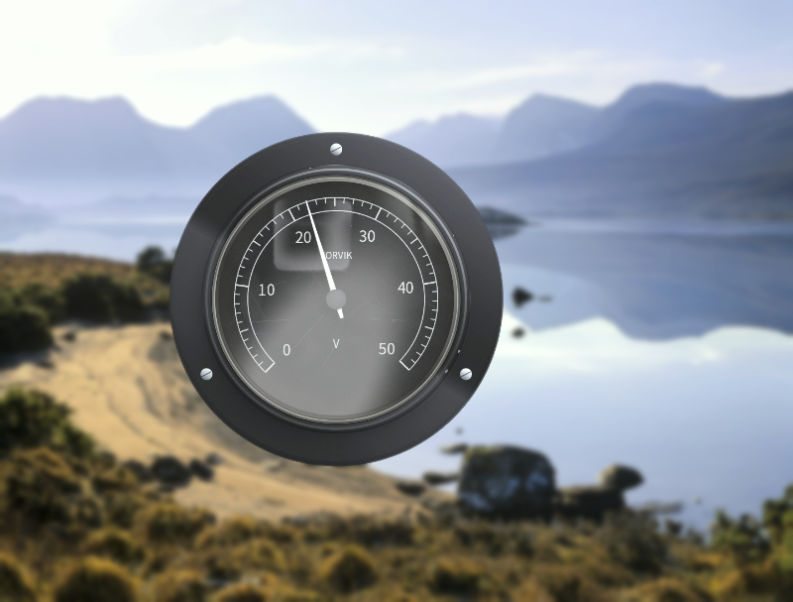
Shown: 22 V
